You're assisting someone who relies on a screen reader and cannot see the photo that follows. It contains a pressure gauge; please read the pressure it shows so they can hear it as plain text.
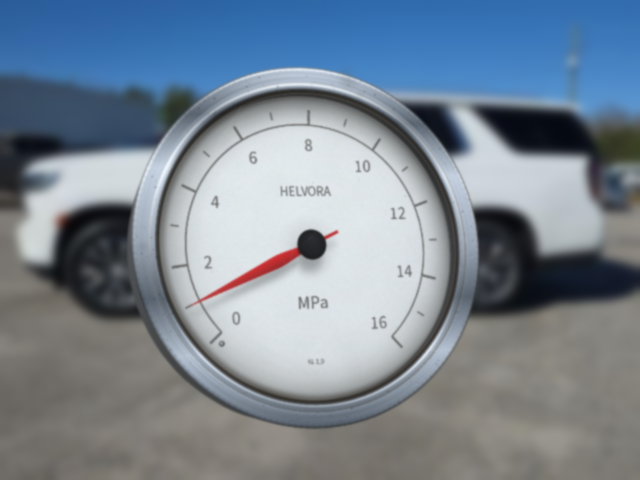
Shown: 1 MPa
